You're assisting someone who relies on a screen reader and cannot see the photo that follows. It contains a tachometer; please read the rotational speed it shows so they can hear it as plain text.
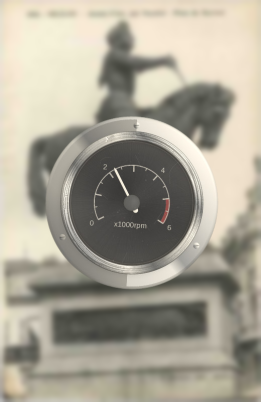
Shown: 2250 rpm
